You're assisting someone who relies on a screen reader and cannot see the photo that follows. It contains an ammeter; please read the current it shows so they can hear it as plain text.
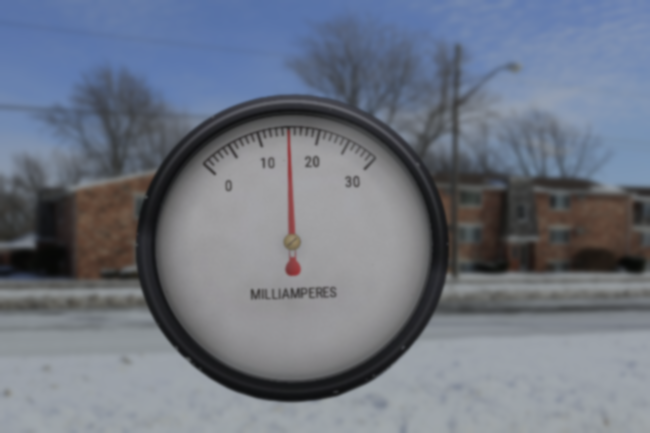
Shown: 15 mA
